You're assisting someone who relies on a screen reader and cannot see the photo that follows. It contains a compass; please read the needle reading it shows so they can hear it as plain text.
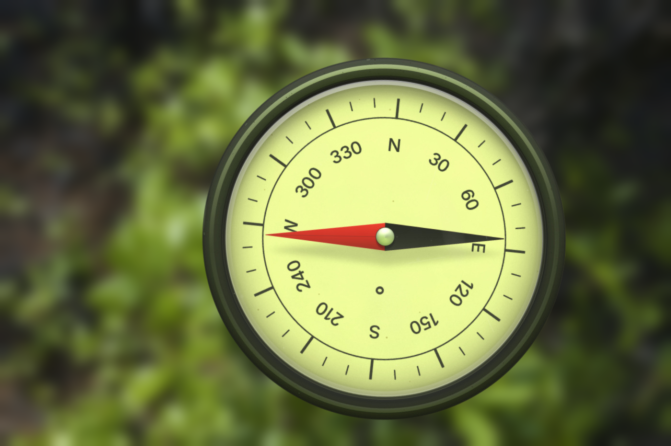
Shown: 265 °
